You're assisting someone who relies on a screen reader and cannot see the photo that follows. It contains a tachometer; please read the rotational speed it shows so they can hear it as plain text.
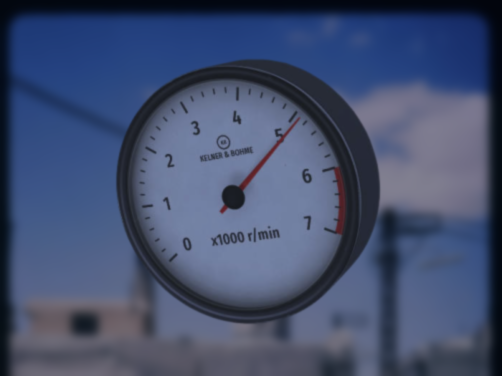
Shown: 5100 rpm
